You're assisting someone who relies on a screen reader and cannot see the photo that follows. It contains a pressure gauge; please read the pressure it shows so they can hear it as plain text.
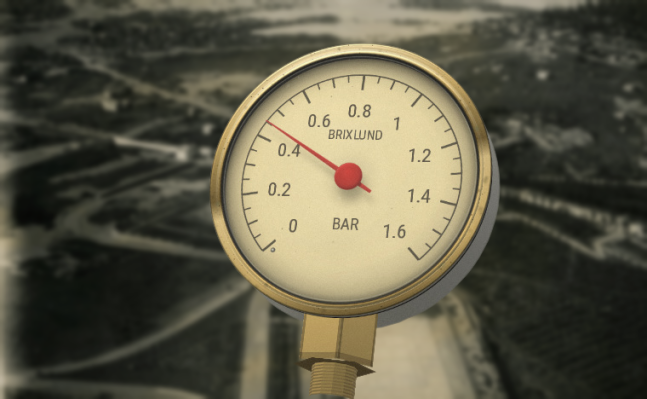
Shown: 0.45 bar
